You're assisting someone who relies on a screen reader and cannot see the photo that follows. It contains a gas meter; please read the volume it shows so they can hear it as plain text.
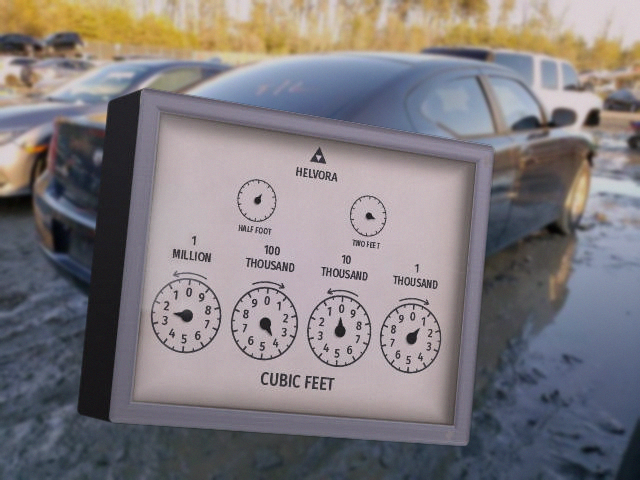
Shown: 240100 ft³
